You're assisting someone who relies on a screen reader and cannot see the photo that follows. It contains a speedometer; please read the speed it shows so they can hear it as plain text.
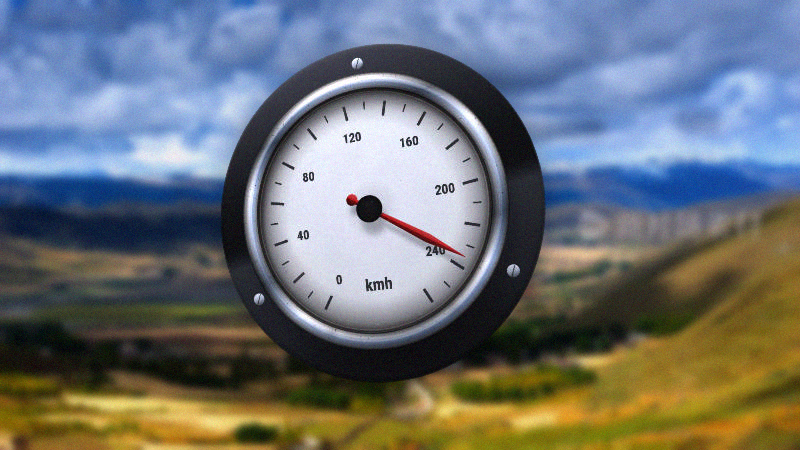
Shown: 235 km/h
